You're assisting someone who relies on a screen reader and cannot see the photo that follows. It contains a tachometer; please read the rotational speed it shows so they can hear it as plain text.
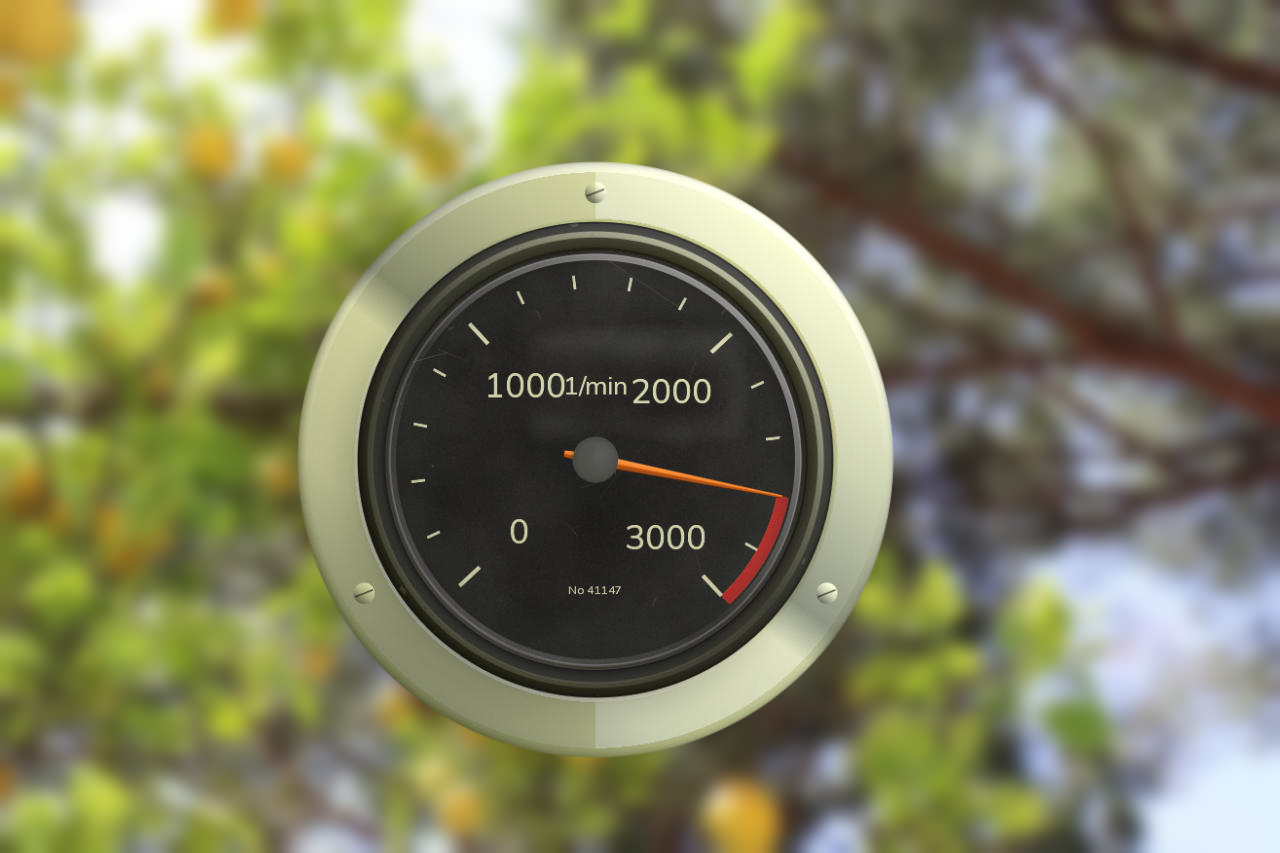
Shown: 2600 rpm
